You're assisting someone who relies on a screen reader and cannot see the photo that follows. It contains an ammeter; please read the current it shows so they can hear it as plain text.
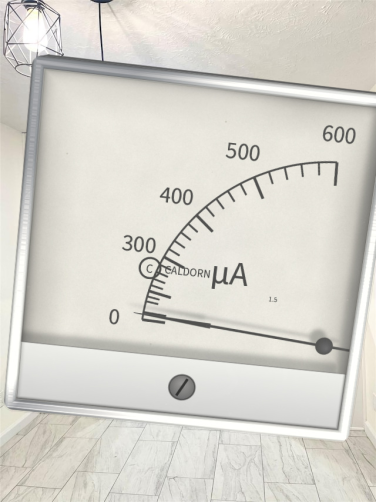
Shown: 100 µA
